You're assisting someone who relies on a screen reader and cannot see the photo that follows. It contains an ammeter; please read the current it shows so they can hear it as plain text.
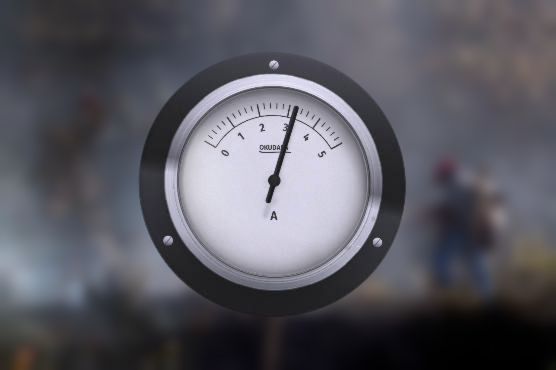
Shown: 3.2 A
